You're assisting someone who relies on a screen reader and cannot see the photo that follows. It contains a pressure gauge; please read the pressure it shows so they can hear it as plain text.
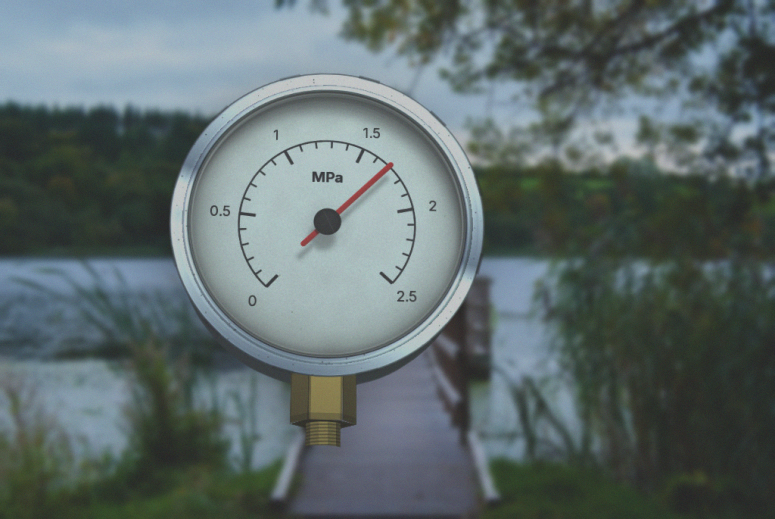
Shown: 1.7 MPa
